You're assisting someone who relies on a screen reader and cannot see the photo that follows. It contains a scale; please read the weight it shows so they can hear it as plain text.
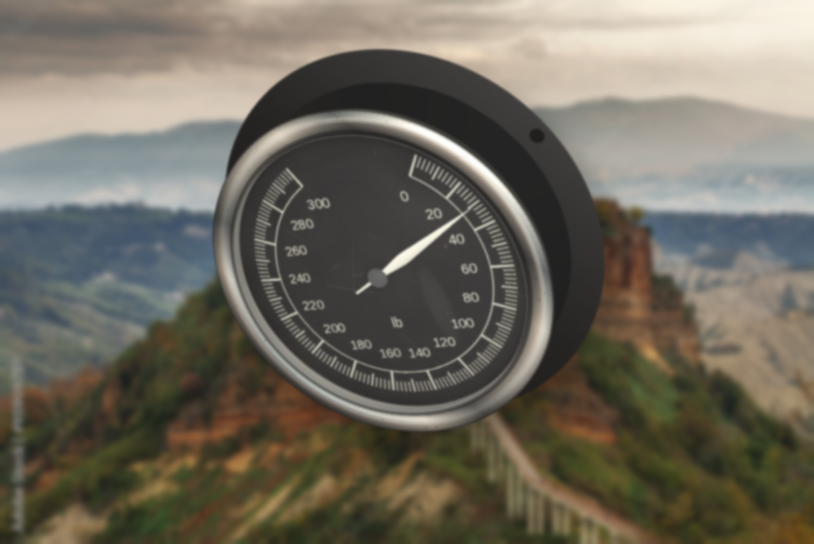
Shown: 30 lb
